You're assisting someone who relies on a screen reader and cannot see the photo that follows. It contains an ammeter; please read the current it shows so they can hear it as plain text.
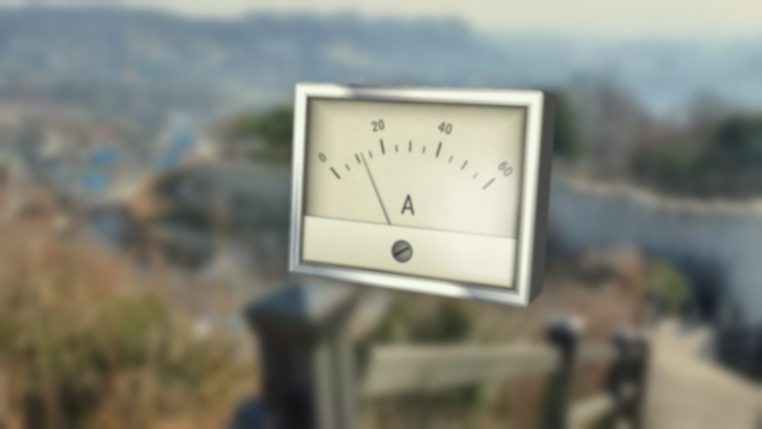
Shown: 12.5 A
